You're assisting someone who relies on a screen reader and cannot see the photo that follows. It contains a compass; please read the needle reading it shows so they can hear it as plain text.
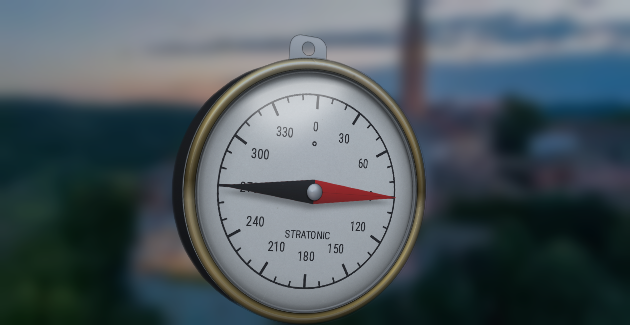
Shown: 90 °
